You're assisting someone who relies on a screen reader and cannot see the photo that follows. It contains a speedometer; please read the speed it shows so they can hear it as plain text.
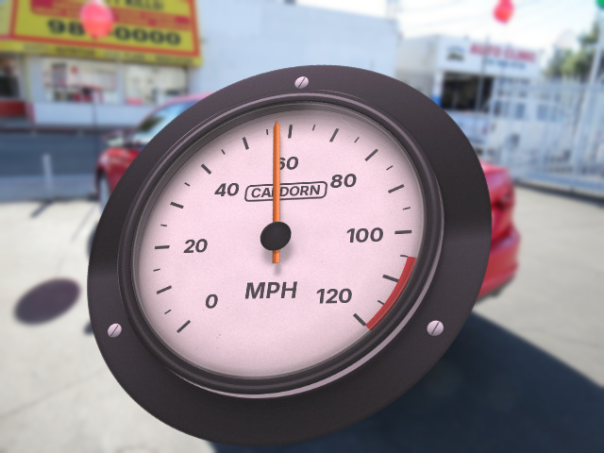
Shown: 57.5 mph
